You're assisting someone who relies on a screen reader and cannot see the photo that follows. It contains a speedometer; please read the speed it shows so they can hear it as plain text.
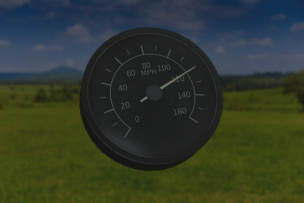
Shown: 120 mph
